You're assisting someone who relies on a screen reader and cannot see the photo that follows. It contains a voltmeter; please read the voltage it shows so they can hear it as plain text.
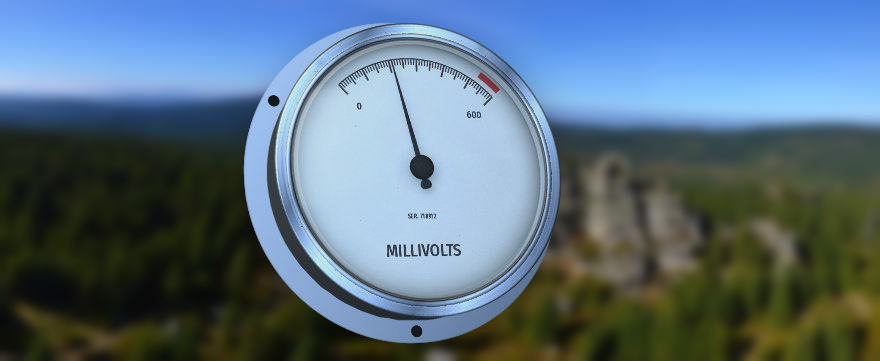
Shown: 200 mV
